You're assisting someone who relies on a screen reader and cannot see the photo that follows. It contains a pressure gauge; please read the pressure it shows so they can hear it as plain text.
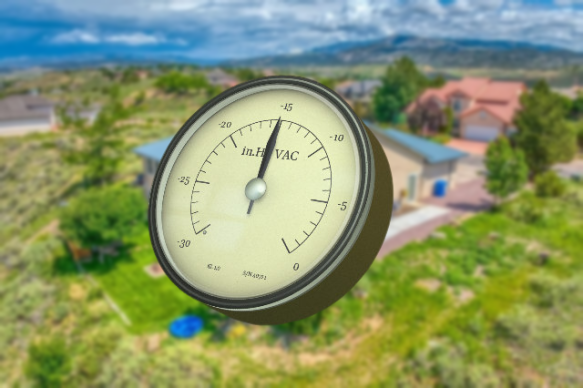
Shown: -15 inHg
